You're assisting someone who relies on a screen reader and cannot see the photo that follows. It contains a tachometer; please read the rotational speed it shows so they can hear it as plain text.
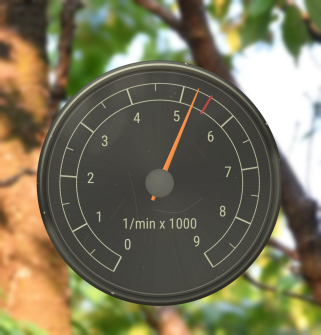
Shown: 5250 rpm
